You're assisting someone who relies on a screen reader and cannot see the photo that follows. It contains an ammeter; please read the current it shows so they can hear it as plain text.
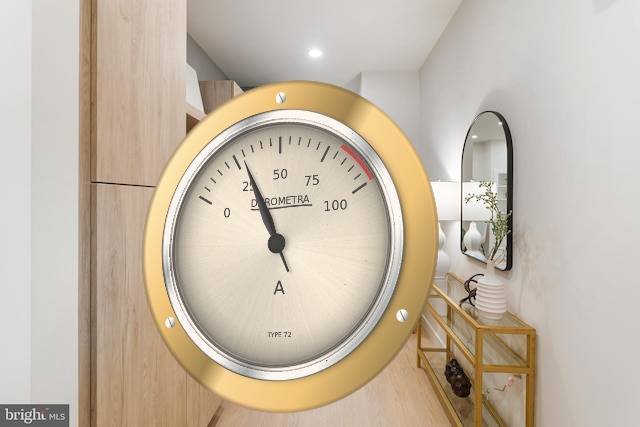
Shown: 30 A
